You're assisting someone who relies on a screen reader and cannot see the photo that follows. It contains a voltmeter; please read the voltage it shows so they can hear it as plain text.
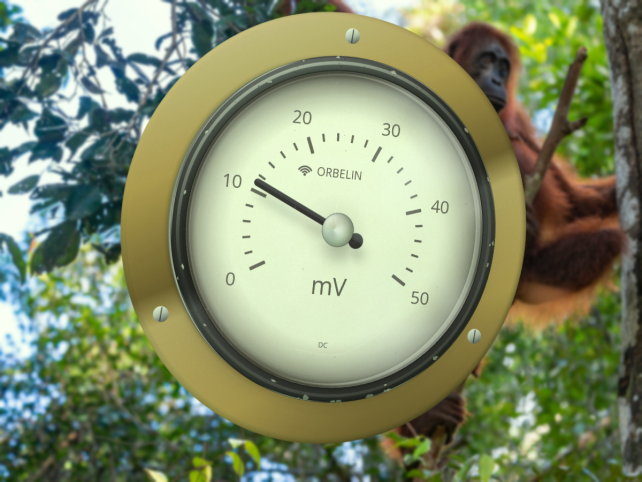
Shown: 11 mV
